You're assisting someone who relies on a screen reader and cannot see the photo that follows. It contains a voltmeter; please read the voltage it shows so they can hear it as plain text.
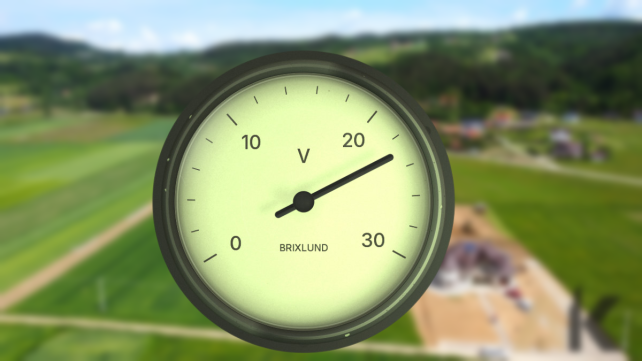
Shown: 23 V
